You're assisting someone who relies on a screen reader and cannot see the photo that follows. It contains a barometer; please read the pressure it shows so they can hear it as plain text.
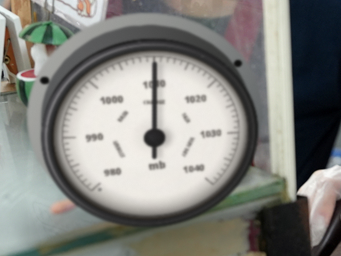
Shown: 1010 mbar
